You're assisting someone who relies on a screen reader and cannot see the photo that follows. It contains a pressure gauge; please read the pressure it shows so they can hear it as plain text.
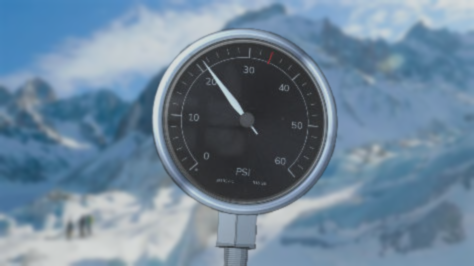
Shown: 21 psi
